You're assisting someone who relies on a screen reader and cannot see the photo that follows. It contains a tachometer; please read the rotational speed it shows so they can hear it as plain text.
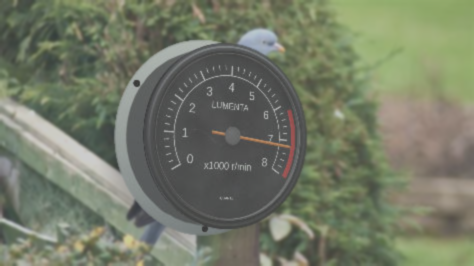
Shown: 7200 rpm
